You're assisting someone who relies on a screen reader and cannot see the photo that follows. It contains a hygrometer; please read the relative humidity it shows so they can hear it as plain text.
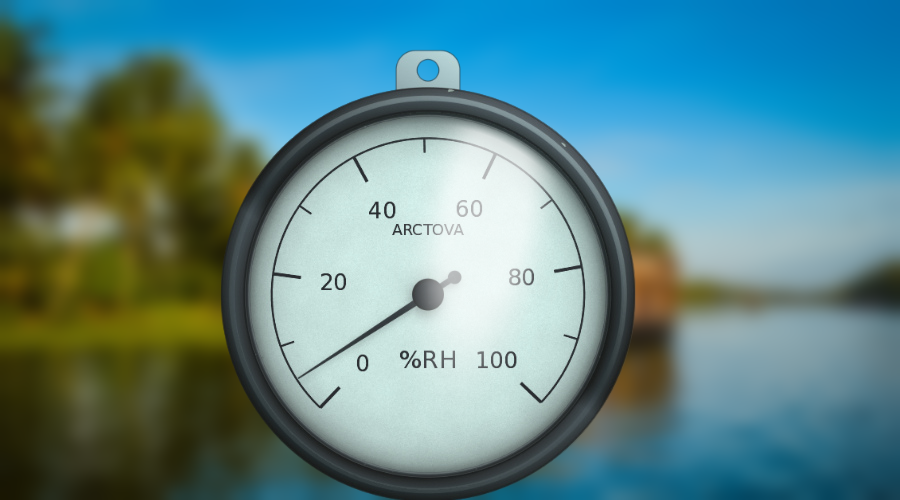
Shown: 5 %
